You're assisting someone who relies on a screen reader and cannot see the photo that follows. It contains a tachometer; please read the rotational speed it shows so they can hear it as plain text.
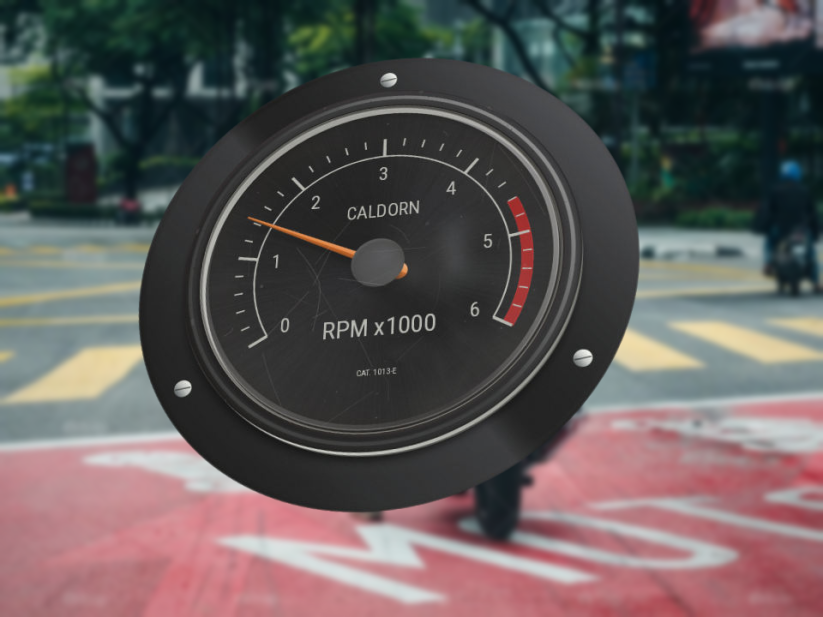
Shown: 1400 rpm
